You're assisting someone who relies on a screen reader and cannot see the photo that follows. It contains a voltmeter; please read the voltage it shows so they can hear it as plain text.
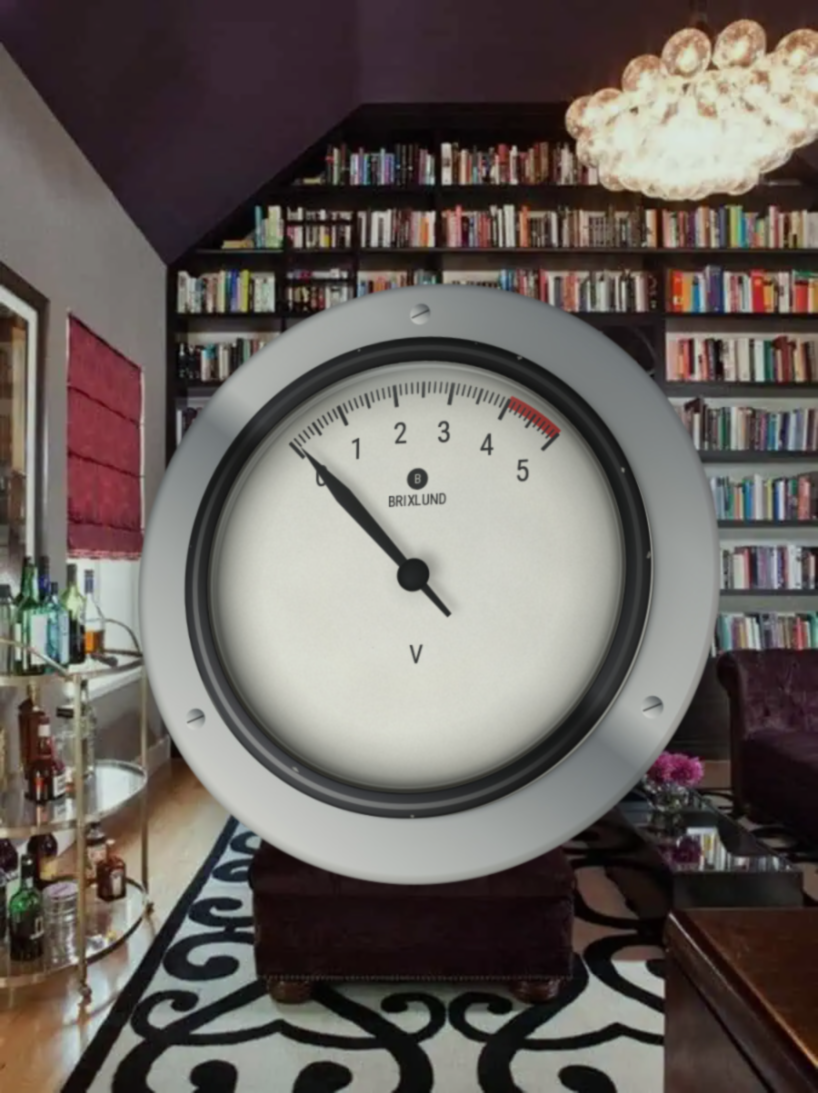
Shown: 0.1 V
